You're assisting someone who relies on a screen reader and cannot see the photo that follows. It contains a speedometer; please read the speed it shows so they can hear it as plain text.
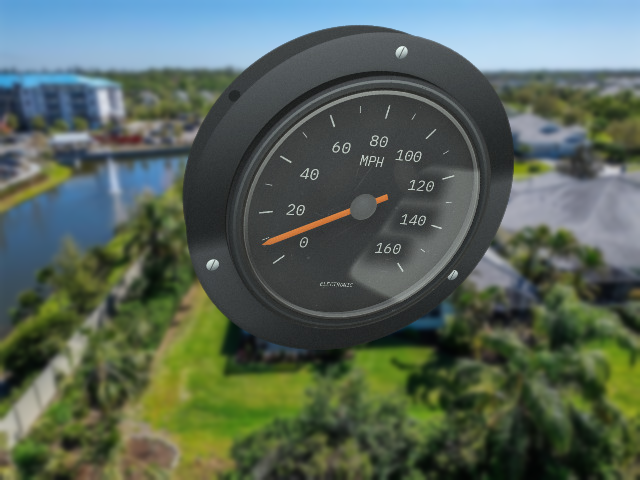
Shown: 10 mph
